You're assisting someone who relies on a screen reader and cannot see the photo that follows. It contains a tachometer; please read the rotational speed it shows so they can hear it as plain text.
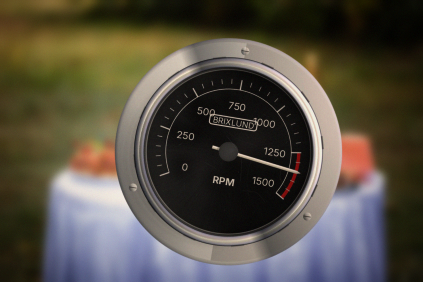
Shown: 1350 rpm
